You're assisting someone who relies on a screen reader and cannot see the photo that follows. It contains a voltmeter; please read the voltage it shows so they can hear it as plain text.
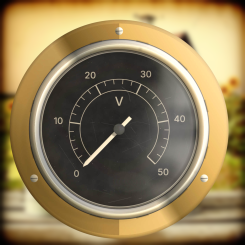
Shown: 0 V
